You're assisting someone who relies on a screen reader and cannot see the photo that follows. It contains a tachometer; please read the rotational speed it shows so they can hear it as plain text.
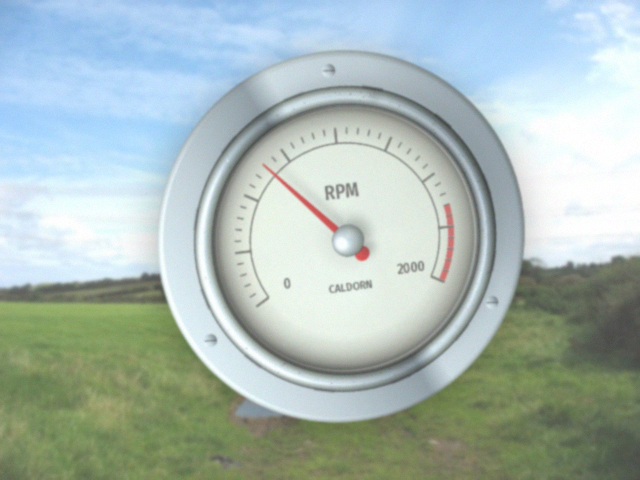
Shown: 650 rpm
